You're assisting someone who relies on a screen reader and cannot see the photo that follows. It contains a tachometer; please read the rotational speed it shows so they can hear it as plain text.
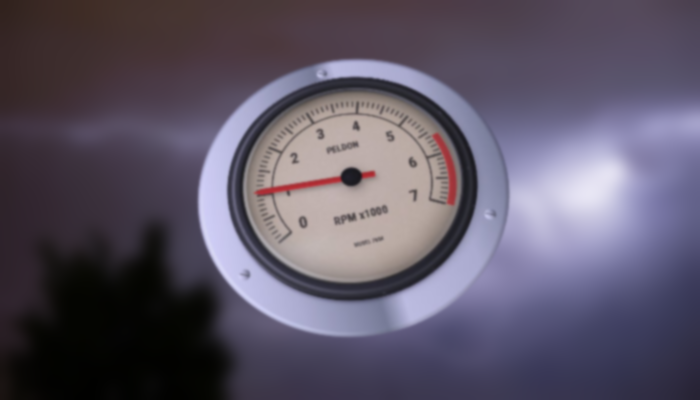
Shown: 1000 rpm
